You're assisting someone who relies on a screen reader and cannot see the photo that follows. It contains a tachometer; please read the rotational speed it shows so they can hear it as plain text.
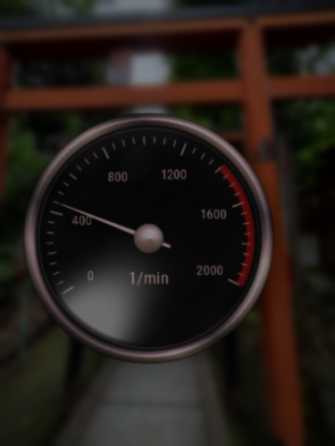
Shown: 450 rpm
